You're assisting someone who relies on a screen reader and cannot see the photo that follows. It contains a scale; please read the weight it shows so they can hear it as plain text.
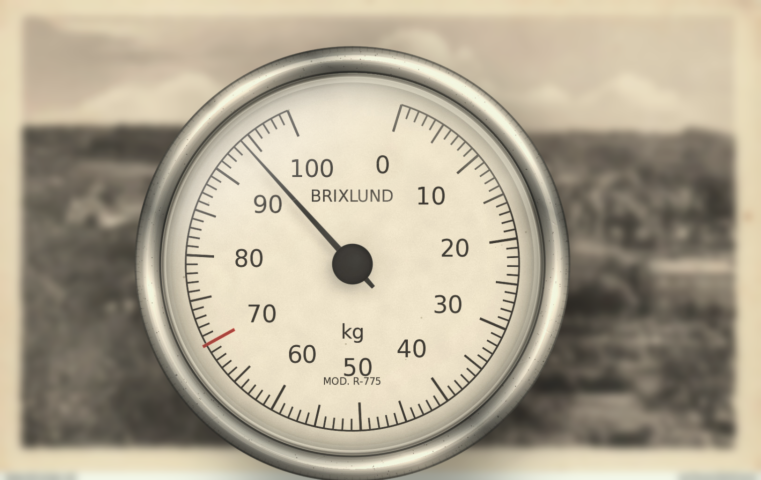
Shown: 94 kg
